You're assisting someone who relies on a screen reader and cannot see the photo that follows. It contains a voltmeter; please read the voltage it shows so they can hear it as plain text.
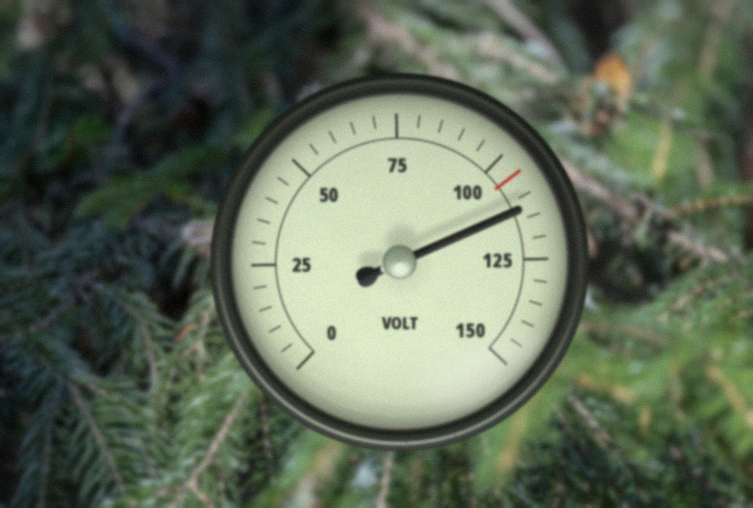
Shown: 112.5 V
